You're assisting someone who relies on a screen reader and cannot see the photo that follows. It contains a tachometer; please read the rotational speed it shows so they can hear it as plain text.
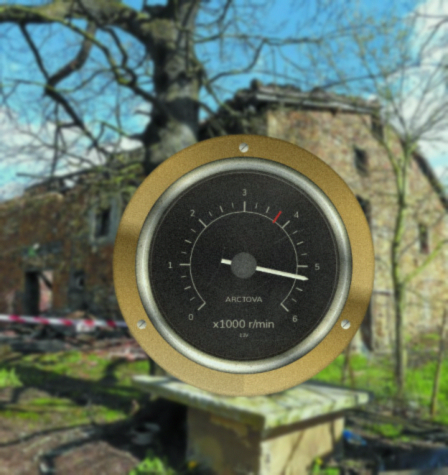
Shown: 5250 rpm
